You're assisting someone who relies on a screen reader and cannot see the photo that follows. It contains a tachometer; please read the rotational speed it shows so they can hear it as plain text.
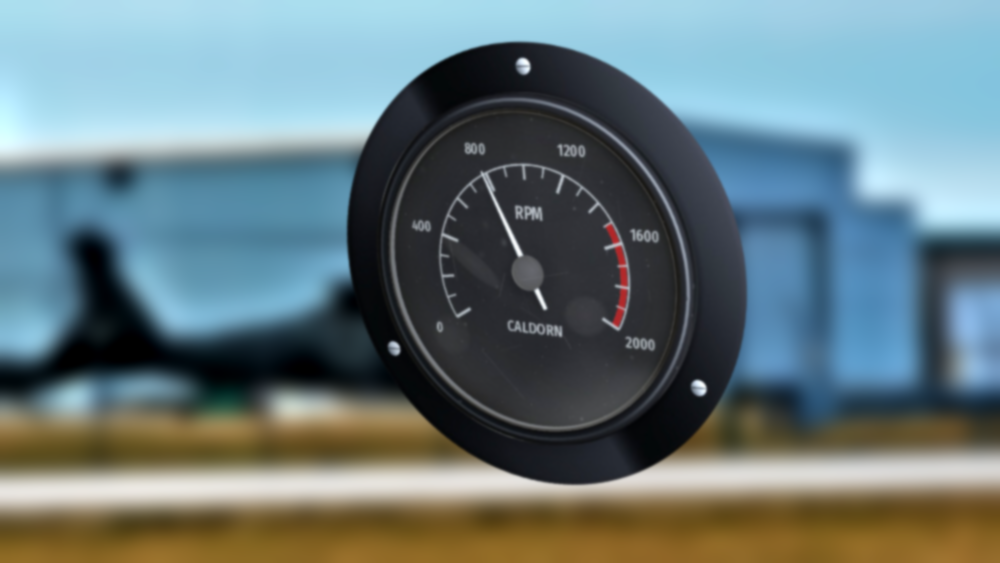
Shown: 800 rpm
